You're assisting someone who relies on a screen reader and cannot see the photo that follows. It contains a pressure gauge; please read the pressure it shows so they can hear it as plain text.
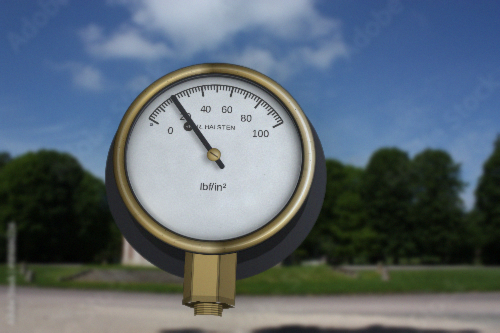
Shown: 20 psi
